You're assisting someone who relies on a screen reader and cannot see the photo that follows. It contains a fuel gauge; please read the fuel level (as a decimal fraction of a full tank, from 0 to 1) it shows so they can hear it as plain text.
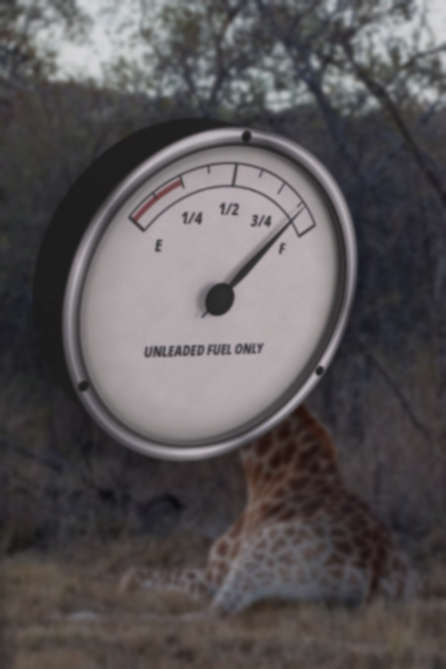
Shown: 0.875
